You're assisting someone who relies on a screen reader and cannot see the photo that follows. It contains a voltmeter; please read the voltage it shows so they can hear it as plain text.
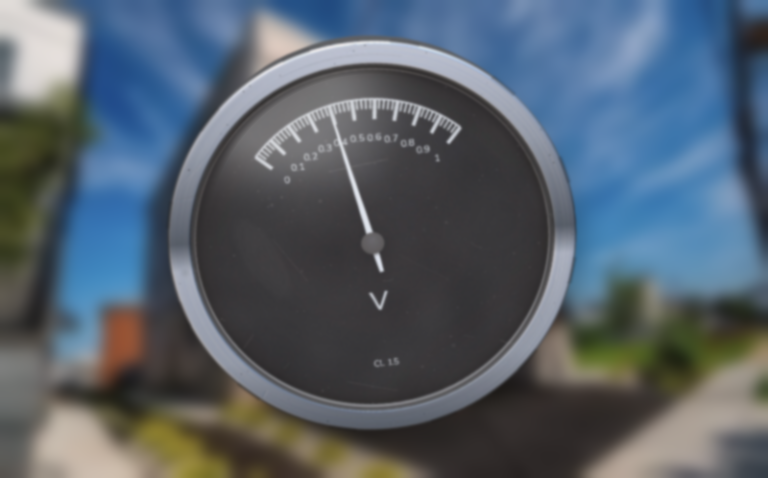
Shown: 0.4 V
